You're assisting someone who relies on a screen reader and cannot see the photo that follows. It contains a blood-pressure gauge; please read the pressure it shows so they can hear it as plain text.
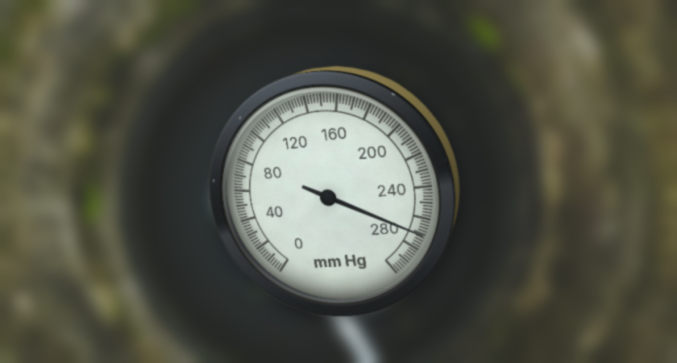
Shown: 270 mmHg
